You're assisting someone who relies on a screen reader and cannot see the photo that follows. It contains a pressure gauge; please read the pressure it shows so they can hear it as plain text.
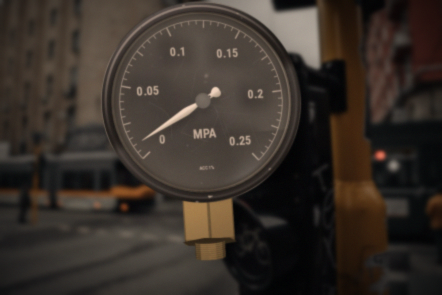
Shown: 0.01 MPa
